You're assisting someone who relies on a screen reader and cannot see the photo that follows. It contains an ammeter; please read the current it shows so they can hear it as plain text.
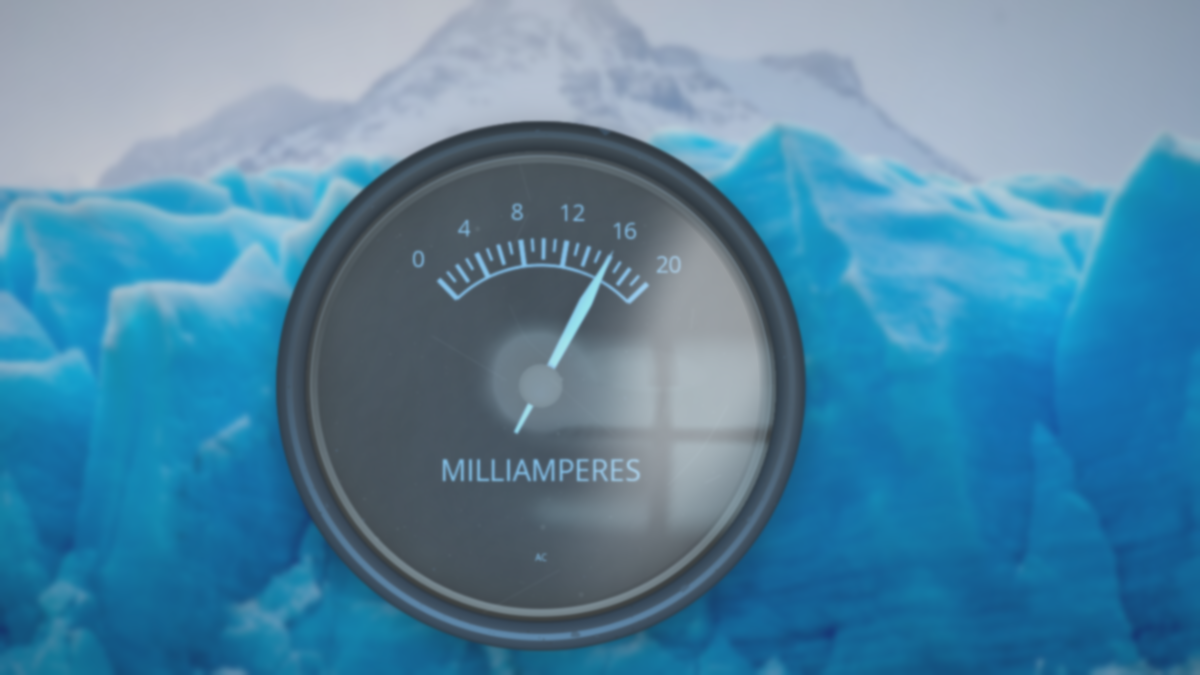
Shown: 16 mA
